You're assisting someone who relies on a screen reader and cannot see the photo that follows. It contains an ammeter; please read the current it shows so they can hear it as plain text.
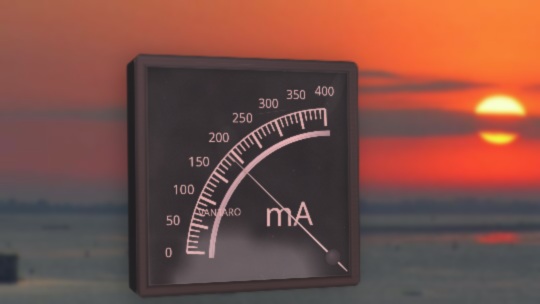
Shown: 190 mA
